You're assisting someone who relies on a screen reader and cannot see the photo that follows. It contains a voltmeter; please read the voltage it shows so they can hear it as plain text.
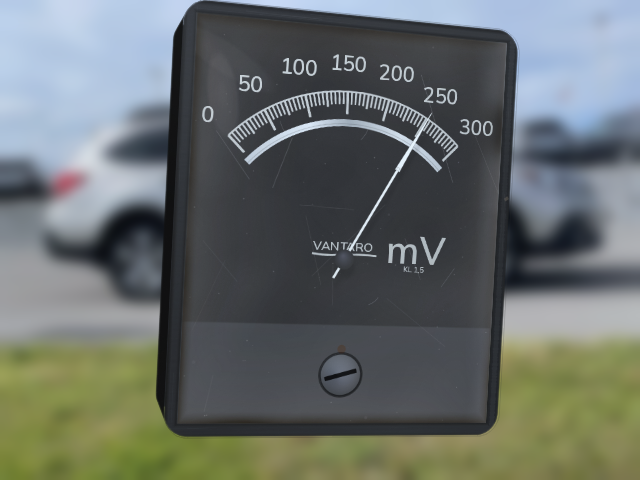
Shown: 250 mV
